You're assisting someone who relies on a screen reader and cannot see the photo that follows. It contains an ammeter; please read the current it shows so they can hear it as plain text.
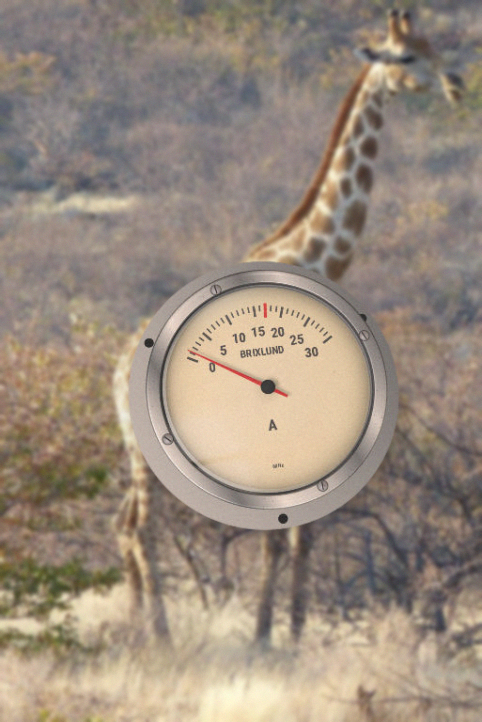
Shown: 1 A
